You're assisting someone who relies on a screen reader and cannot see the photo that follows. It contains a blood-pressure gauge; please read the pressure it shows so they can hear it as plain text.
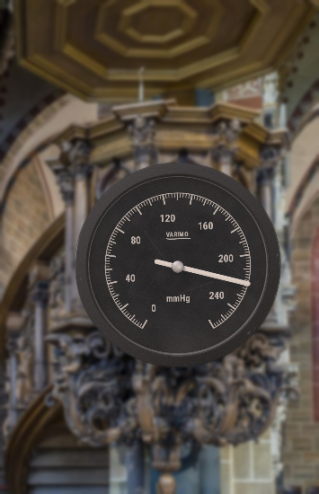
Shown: 220 mmHg
